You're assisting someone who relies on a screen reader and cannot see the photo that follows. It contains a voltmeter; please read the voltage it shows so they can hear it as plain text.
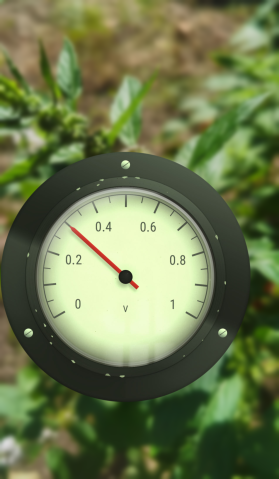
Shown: 0.3 V
